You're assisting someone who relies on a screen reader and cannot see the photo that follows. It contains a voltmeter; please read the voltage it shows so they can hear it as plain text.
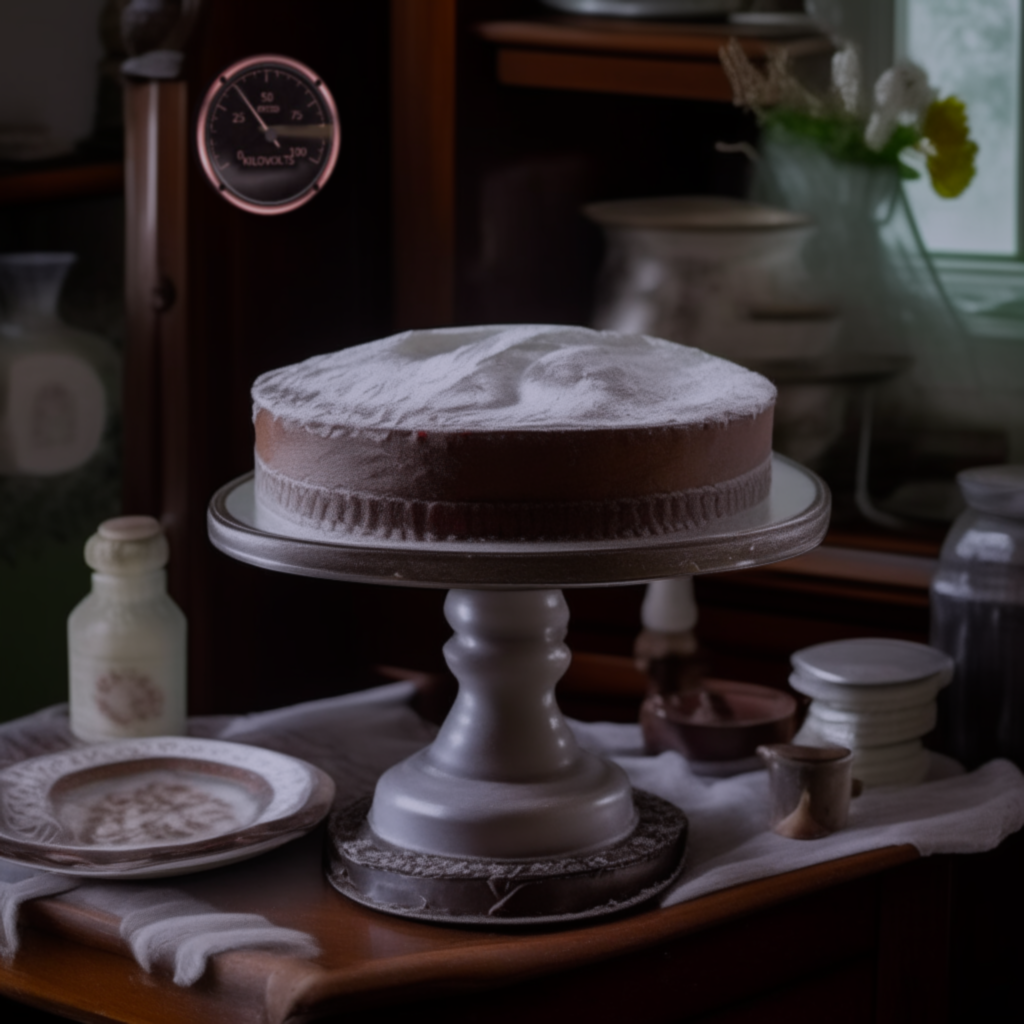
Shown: 35 kV
